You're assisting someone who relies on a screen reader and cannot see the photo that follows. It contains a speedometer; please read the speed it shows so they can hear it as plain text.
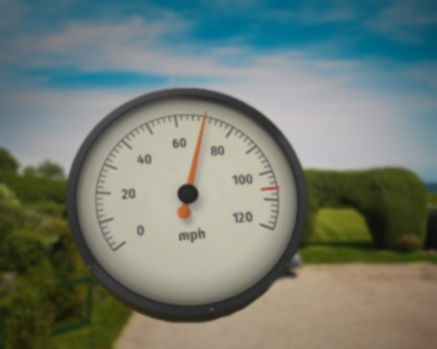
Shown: 70 mph
